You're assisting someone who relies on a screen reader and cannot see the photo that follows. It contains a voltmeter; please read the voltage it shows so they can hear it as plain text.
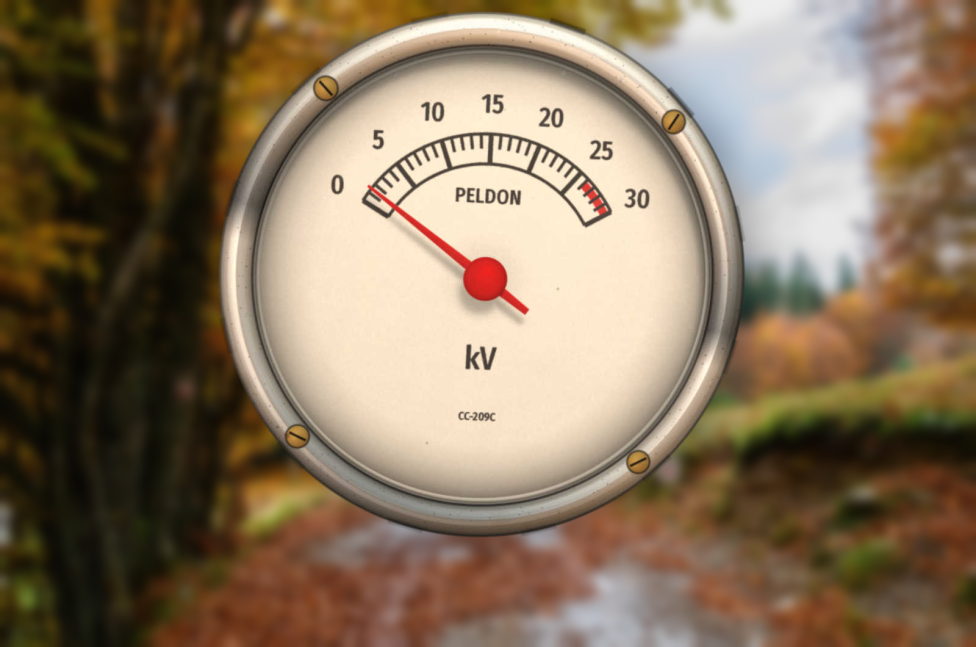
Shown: 1.5 kV
